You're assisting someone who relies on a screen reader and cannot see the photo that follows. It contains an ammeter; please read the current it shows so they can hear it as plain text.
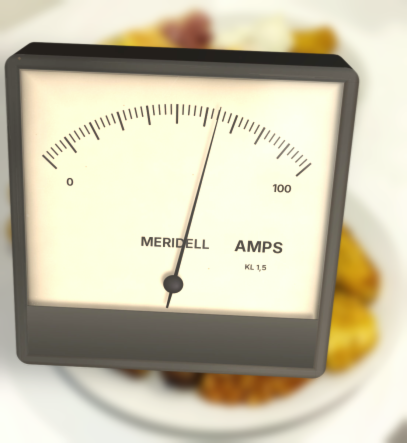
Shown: 64 A
